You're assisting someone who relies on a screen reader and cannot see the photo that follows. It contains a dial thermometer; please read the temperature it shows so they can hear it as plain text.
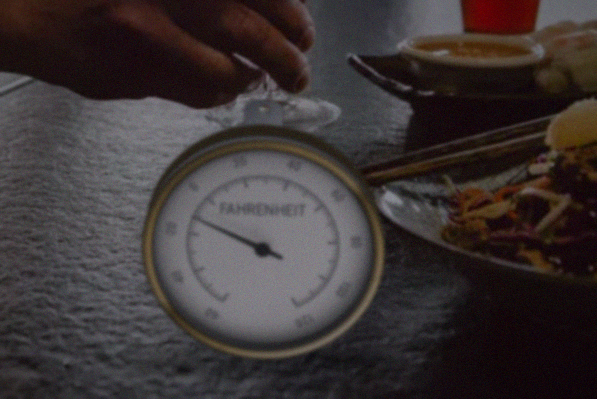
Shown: -10 °F
